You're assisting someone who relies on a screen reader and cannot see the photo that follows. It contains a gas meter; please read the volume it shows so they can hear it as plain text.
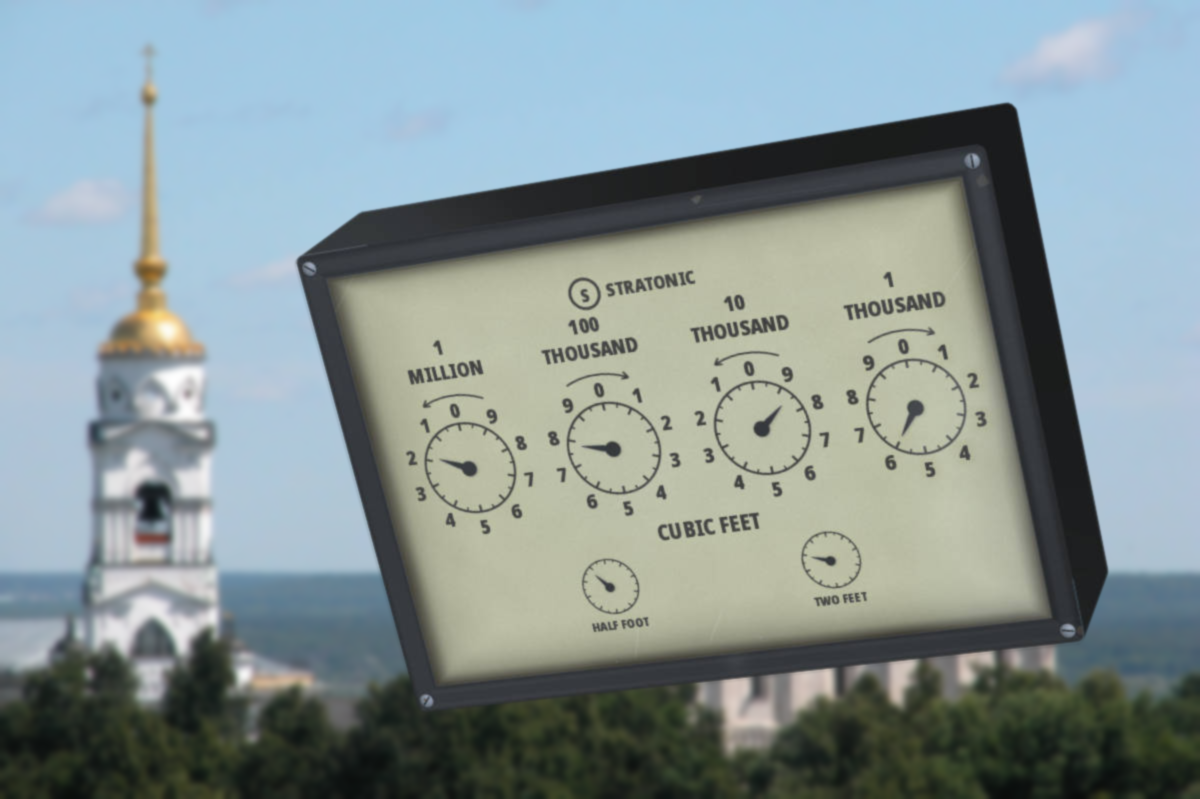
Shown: 178600 ft³
